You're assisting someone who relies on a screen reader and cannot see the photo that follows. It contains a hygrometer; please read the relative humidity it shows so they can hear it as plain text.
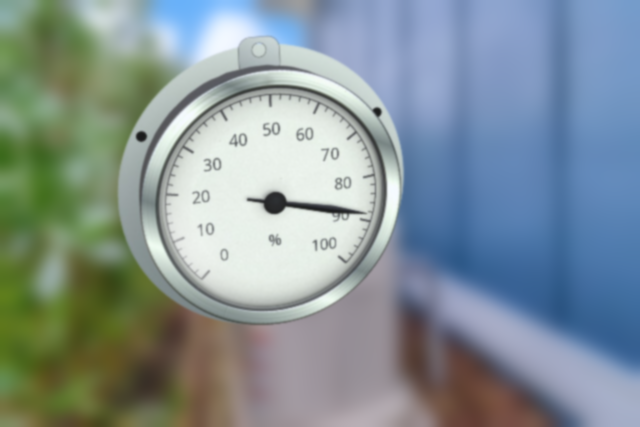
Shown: 88 %
